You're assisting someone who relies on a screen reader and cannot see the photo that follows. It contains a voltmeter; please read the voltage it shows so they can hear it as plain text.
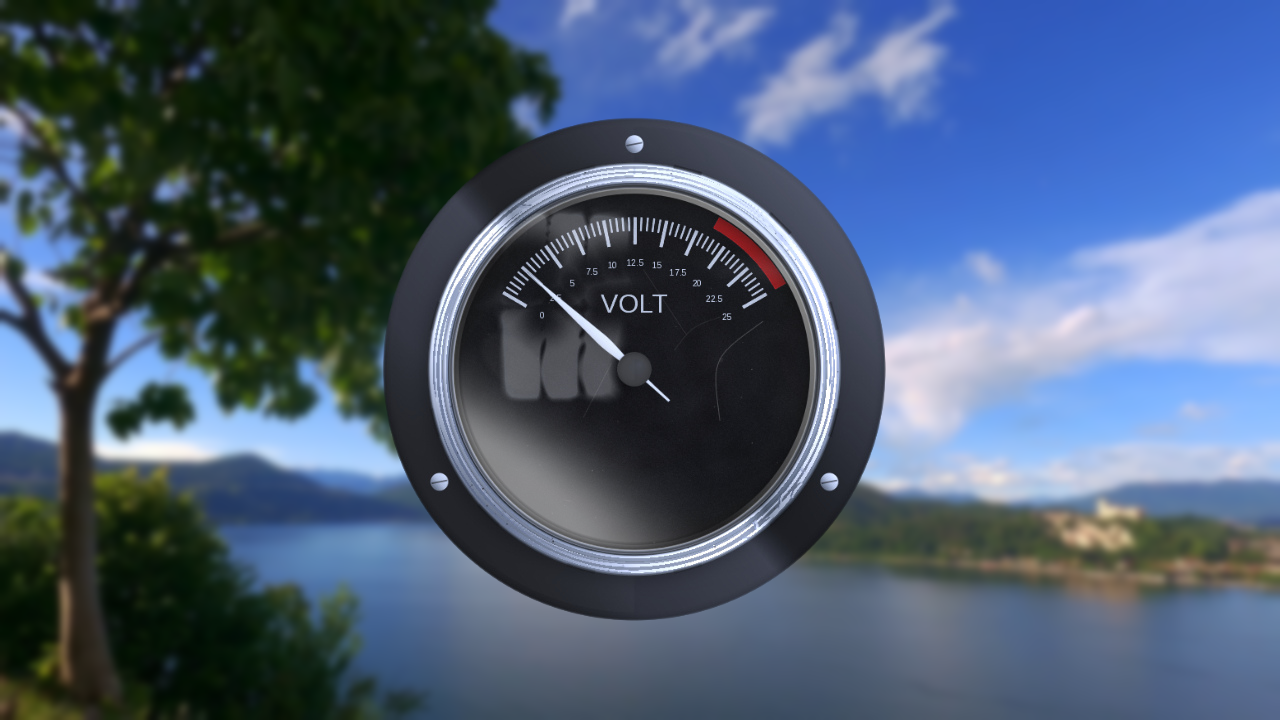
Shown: 2.5 V
